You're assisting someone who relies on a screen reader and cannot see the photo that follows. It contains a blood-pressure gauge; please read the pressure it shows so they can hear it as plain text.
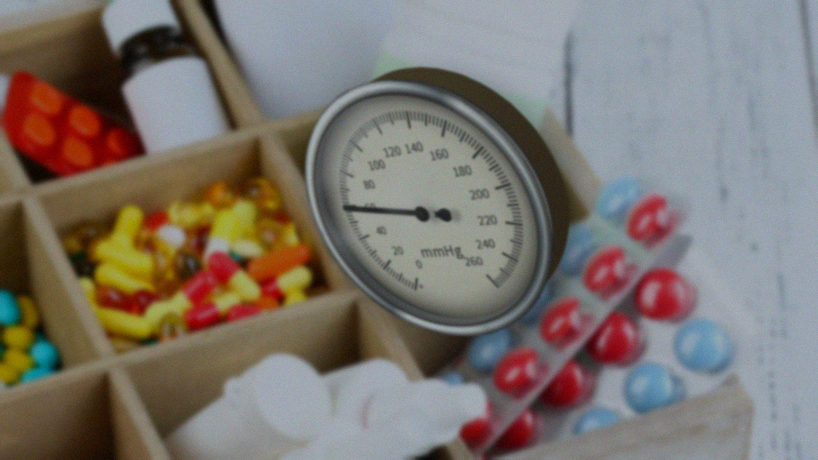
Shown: 60 mmHg
